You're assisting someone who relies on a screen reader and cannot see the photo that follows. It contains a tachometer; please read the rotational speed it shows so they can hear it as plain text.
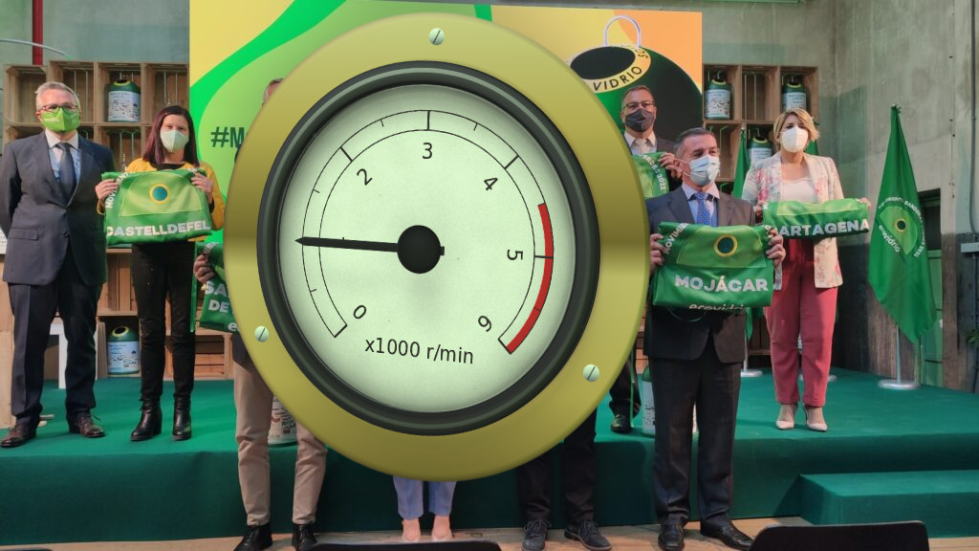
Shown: 1000 rpm
